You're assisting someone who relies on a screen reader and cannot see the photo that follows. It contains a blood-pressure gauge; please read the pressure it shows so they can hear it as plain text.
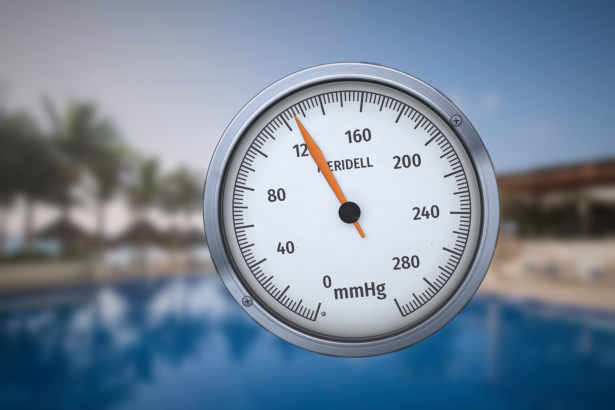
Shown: 126 mmHg
